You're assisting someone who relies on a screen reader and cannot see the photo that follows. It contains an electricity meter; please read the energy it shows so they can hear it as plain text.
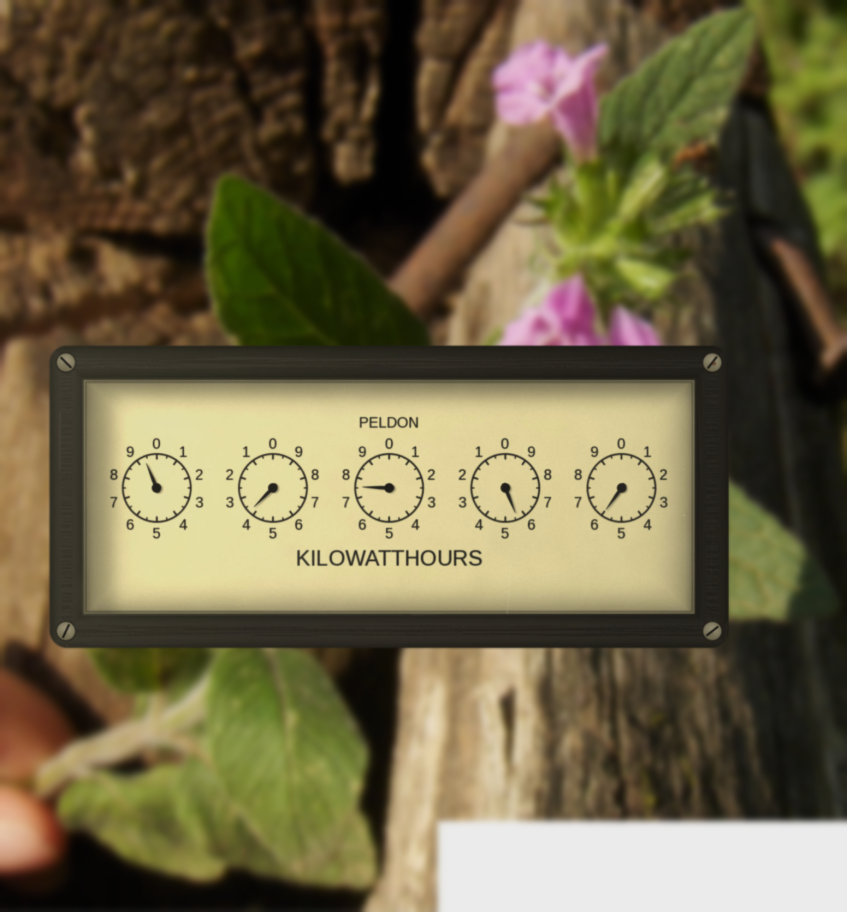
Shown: 93756 kWh
